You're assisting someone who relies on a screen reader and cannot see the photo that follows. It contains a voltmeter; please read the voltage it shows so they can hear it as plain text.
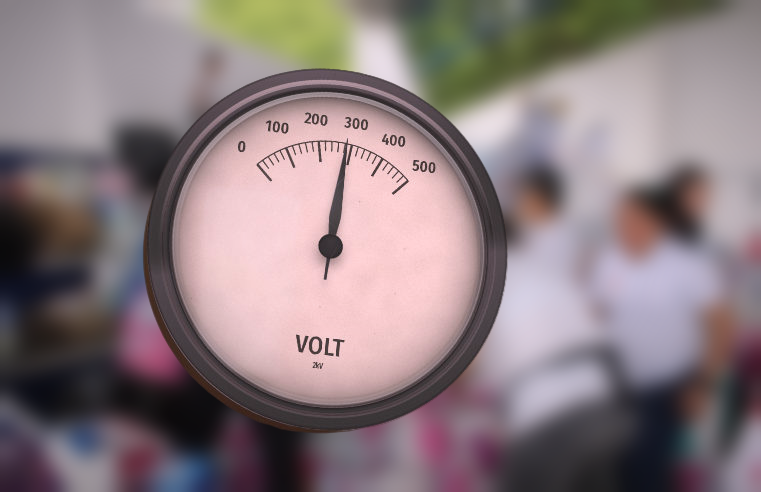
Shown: 280 V
